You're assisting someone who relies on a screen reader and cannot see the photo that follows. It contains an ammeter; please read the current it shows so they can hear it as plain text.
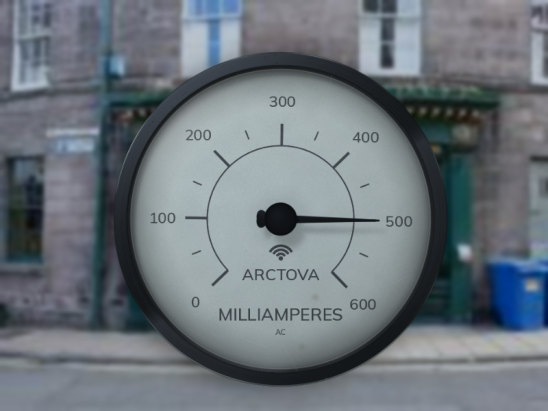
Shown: 500 mA
